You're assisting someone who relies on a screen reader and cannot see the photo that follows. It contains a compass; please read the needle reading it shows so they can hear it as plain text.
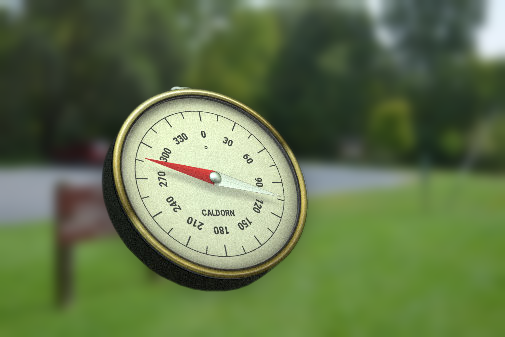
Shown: 285 °
